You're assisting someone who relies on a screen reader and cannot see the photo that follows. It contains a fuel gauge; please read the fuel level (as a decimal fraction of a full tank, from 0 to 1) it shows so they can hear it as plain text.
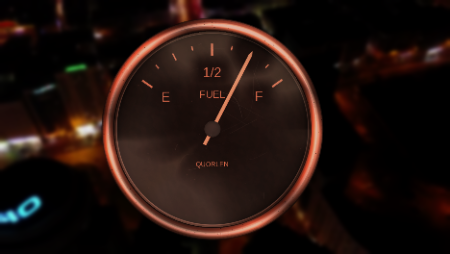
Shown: 0.75
